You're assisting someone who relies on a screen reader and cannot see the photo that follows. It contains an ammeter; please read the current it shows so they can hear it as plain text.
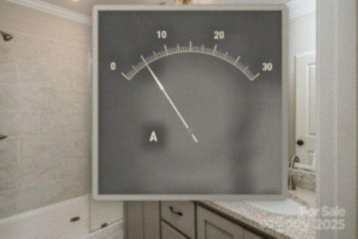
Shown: 5 A
